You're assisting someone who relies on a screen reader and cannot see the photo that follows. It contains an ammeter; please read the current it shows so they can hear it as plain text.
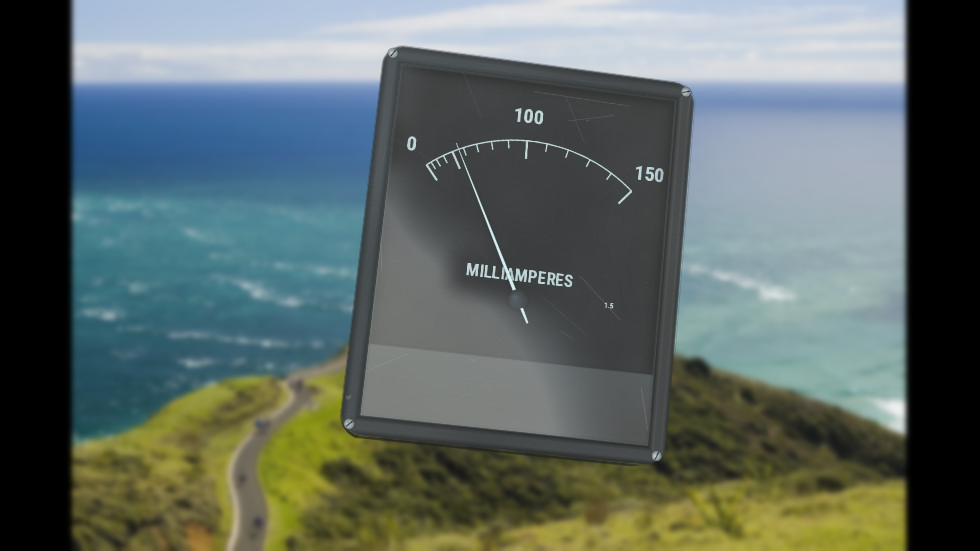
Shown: 55 mA
